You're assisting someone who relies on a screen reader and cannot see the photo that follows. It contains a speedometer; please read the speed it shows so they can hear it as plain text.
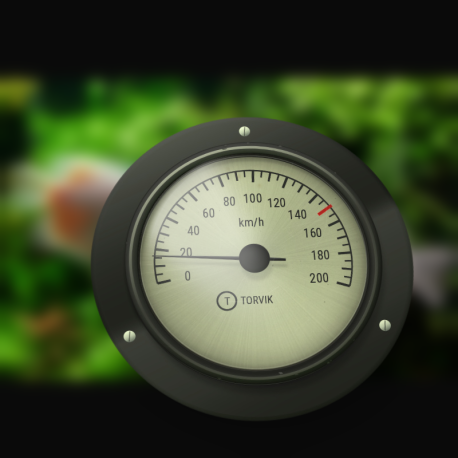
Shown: 15 km/h
